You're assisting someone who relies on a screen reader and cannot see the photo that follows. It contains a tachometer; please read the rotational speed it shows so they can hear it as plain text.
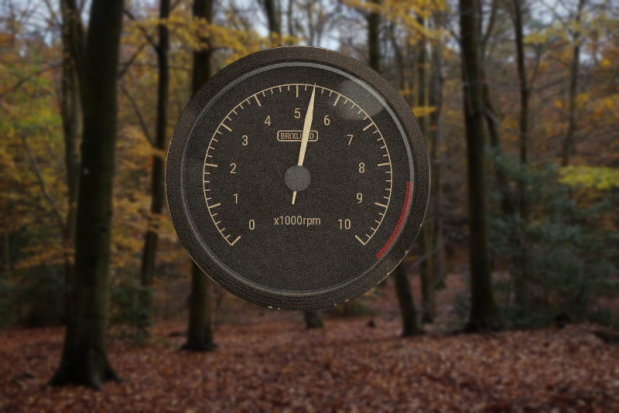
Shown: 5400 rpm
